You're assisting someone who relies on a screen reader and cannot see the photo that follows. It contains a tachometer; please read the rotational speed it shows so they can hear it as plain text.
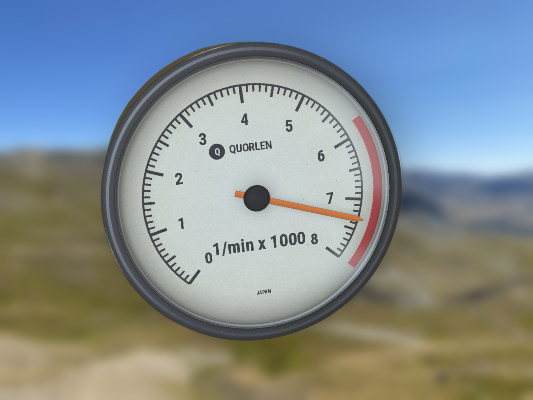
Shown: 7300 rpm
